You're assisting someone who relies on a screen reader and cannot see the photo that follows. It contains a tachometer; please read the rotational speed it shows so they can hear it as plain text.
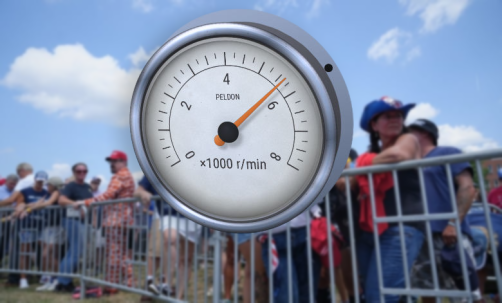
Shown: 5625 rpm
